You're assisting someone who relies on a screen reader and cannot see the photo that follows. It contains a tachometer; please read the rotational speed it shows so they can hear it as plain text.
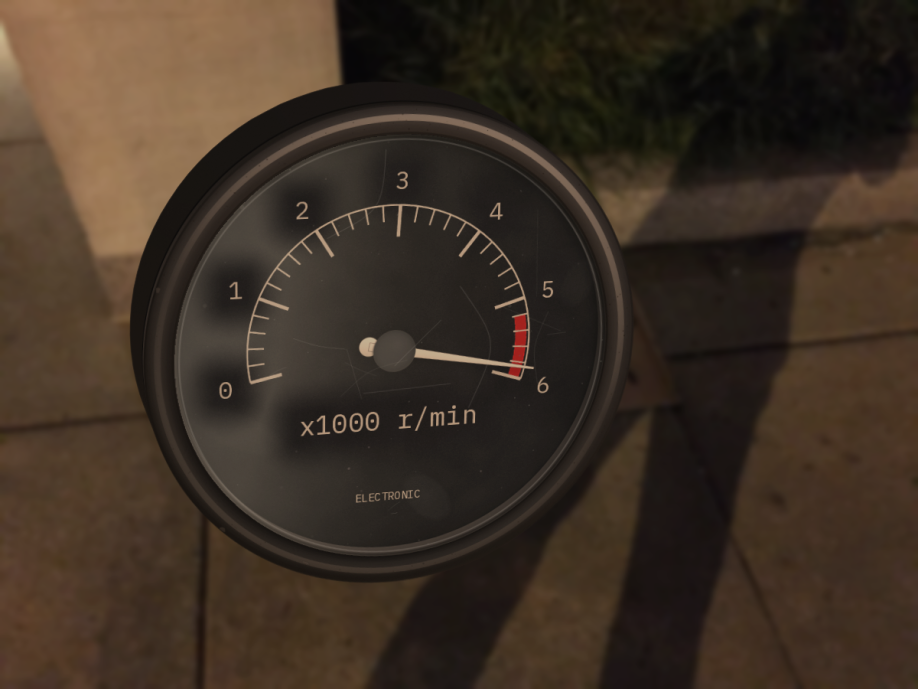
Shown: 5800 rpm
